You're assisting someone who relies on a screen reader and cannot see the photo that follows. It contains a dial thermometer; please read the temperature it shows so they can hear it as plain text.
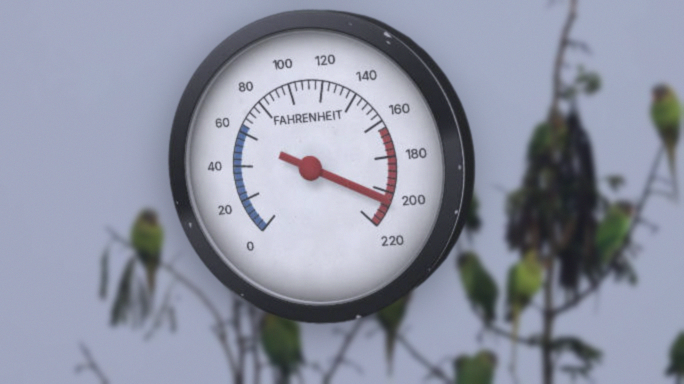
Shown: 204 °F
